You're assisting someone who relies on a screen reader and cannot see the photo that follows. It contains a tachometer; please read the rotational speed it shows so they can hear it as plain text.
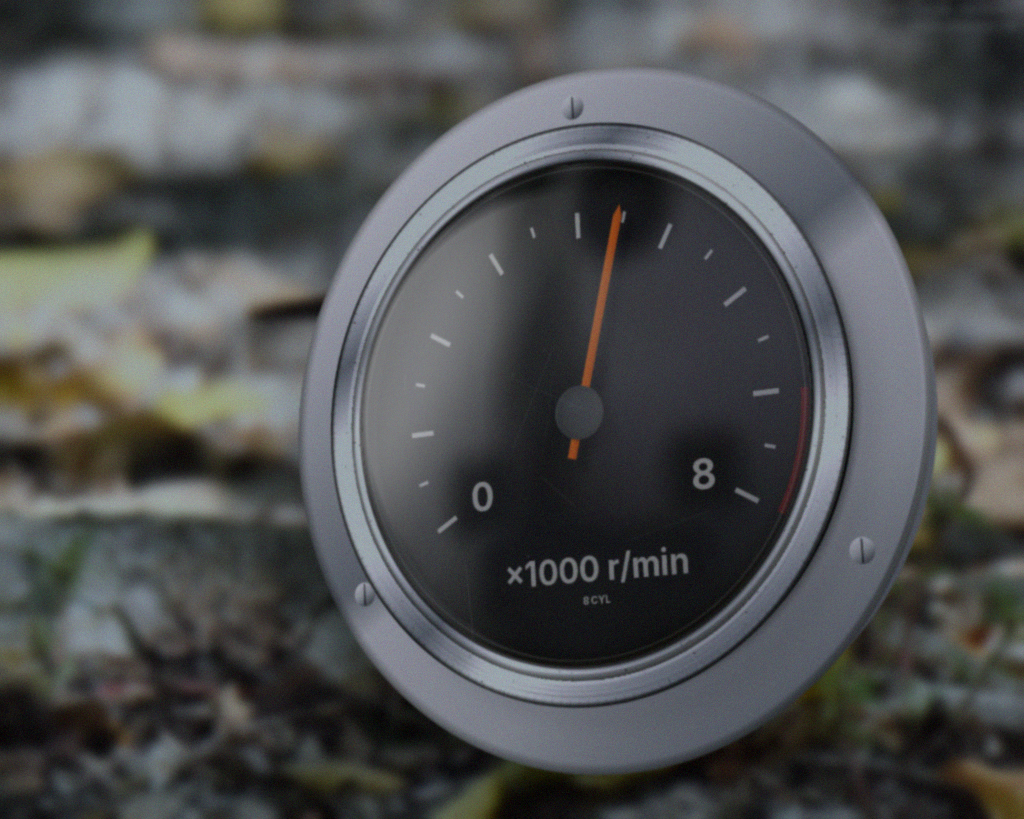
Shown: 4500 rpm
